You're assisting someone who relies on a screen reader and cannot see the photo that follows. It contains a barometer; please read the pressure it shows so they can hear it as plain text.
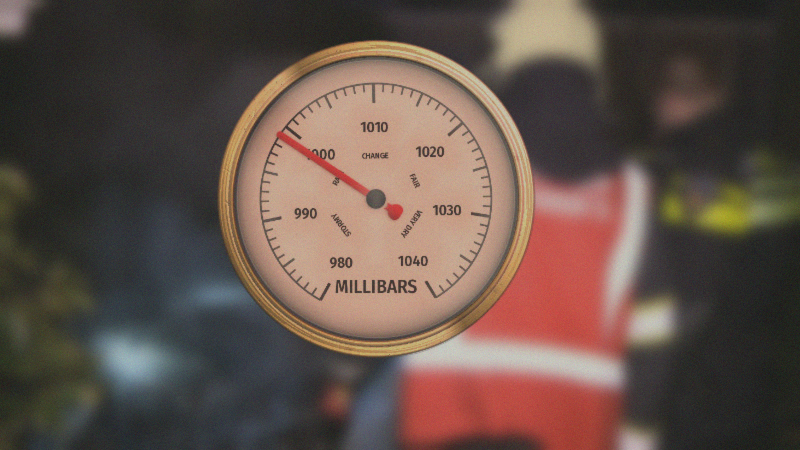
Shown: 999 mbar
